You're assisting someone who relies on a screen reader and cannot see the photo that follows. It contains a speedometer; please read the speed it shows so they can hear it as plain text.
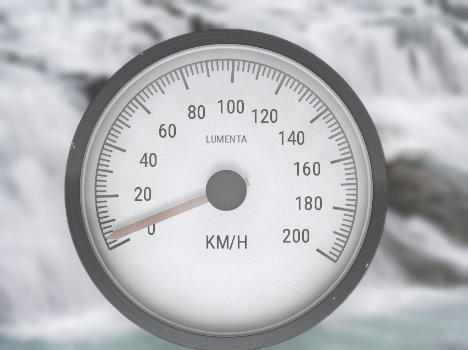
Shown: 4 km/h
